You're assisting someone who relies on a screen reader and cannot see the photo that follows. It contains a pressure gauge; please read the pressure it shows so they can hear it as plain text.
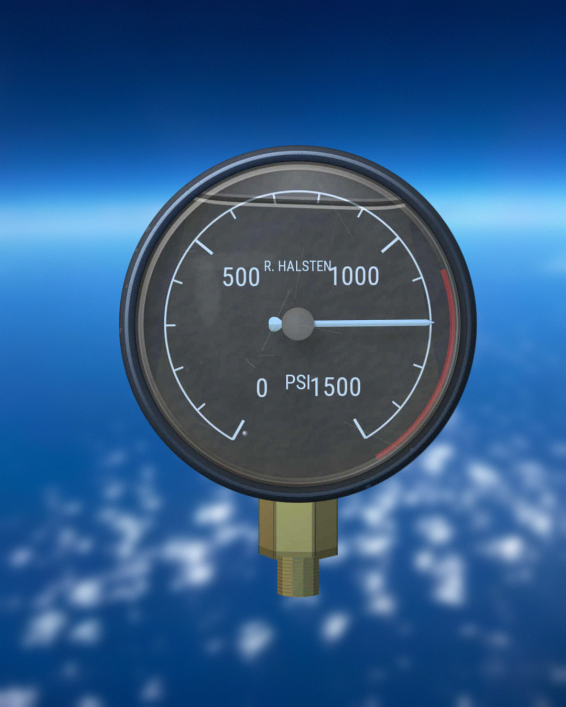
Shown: 1200 psi
